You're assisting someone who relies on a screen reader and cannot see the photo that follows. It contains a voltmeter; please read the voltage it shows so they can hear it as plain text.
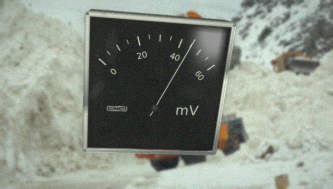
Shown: 45 mV
